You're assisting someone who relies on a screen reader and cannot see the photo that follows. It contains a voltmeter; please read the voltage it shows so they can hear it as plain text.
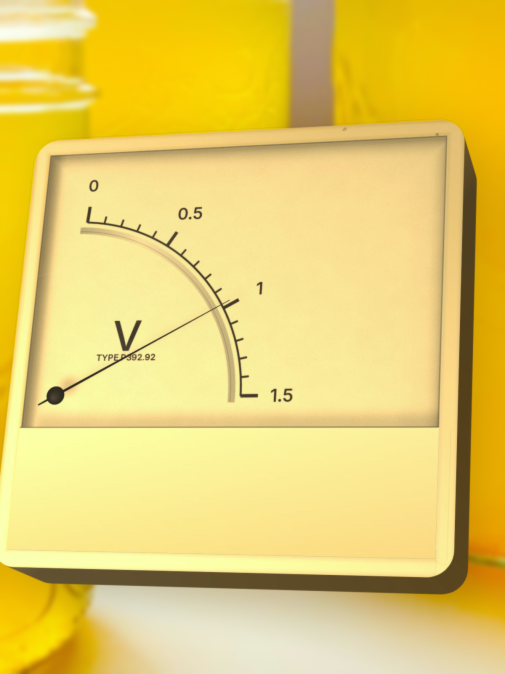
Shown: 1 V
